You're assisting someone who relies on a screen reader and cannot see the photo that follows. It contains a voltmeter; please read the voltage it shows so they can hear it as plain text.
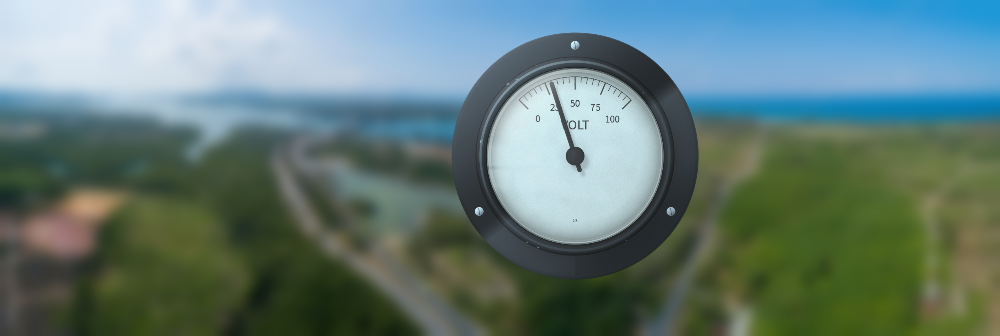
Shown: 30 V
